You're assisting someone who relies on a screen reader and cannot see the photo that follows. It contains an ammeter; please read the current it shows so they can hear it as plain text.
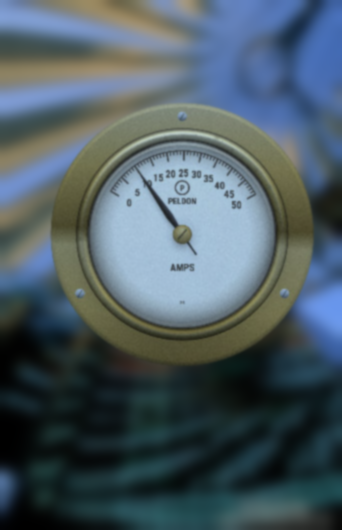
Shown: 10 A
